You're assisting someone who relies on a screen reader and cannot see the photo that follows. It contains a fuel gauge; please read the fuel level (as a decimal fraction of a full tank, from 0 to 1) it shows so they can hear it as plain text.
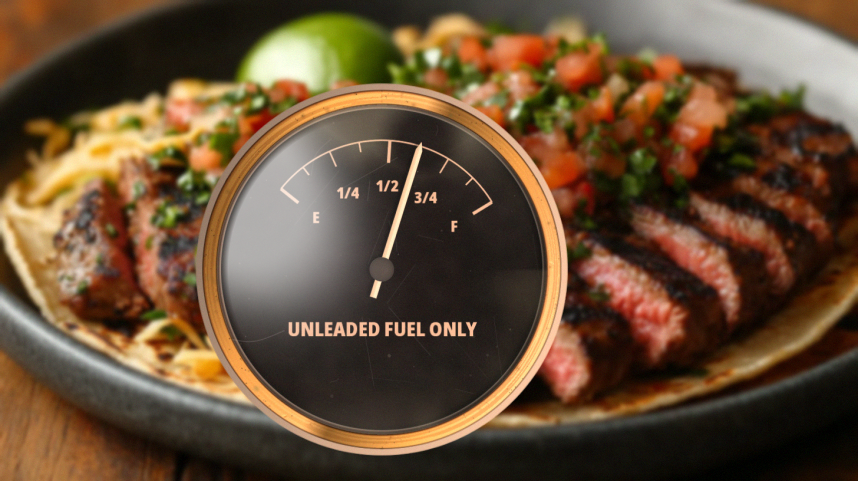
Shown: 0.625
